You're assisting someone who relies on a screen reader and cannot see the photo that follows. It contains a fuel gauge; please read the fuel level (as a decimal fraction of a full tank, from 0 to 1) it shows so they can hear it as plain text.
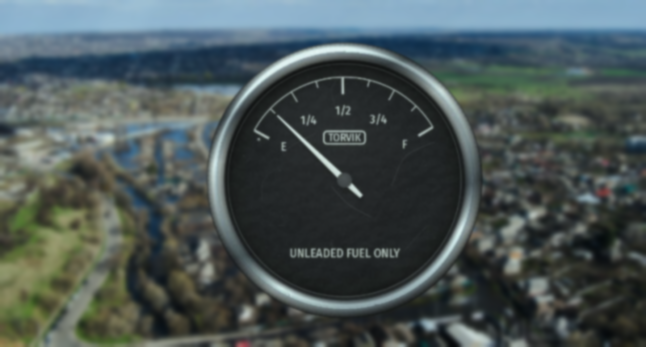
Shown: 0.125
